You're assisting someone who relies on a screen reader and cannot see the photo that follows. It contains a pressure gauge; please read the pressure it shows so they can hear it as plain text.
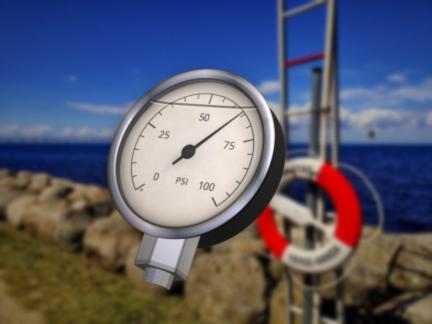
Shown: 65 psi
